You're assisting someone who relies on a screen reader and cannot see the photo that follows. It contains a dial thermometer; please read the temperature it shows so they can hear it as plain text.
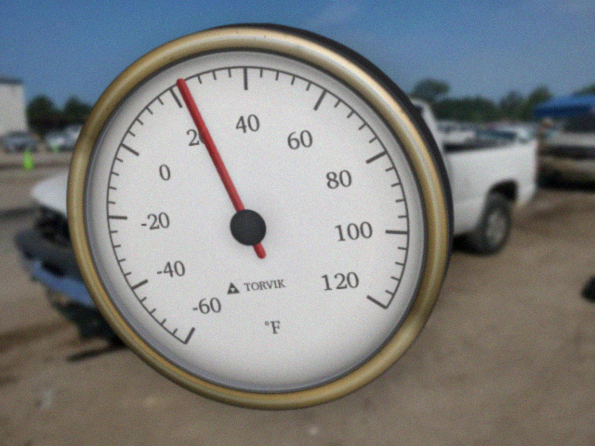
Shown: 24 °F
